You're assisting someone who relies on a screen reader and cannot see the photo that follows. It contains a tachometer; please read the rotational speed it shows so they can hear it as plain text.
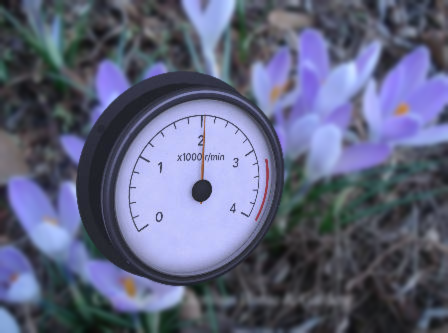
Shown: 2000 rpm
